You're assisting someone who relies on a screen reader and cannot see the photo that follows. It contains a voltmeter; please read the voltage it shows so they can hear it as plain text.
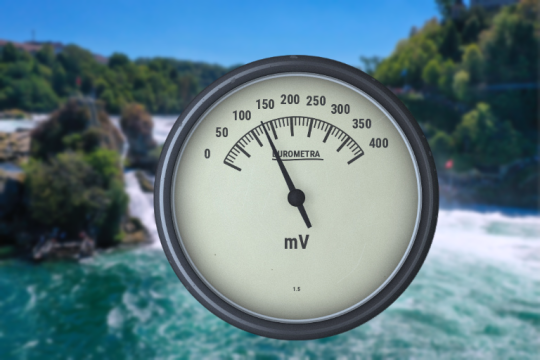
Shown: 130 mV
